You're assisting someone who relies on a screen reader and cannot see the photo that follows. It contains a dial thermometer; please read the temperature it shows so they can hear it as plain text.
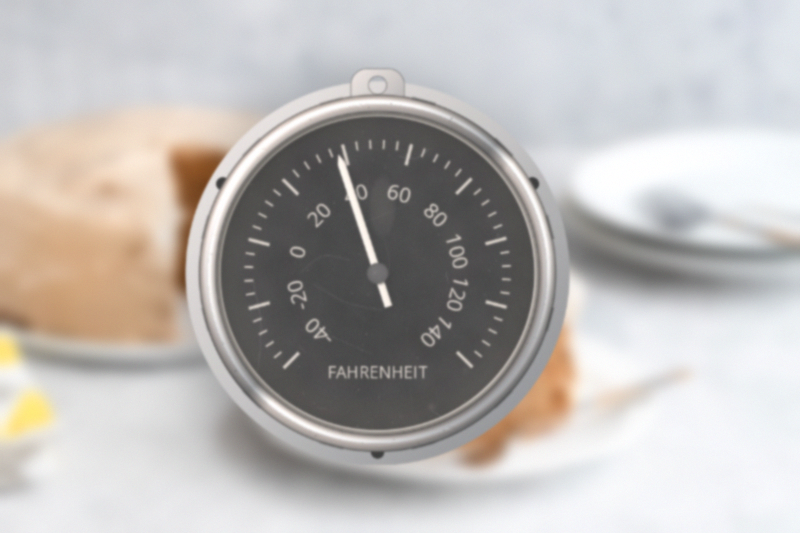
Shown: 38 °F
